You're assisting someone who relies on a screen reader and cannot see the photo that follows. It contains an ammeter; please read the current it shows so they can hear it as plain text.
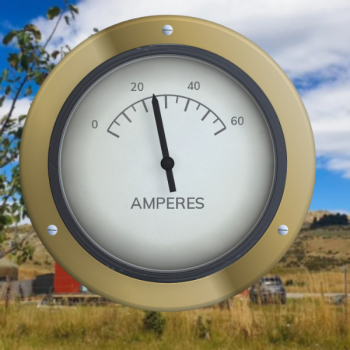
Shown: 25 A
